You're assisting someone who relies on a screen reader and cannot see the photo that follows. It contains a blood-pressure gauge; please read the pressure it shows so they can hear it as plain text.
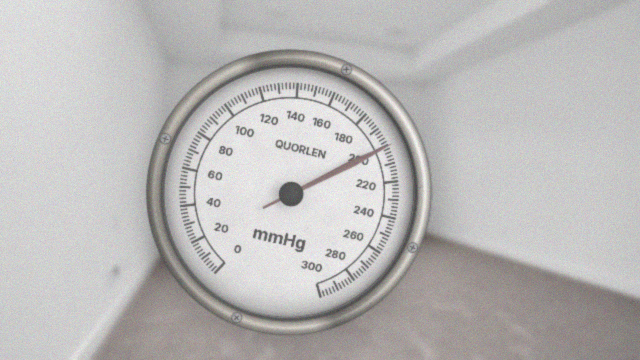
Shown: 200 mmHg
